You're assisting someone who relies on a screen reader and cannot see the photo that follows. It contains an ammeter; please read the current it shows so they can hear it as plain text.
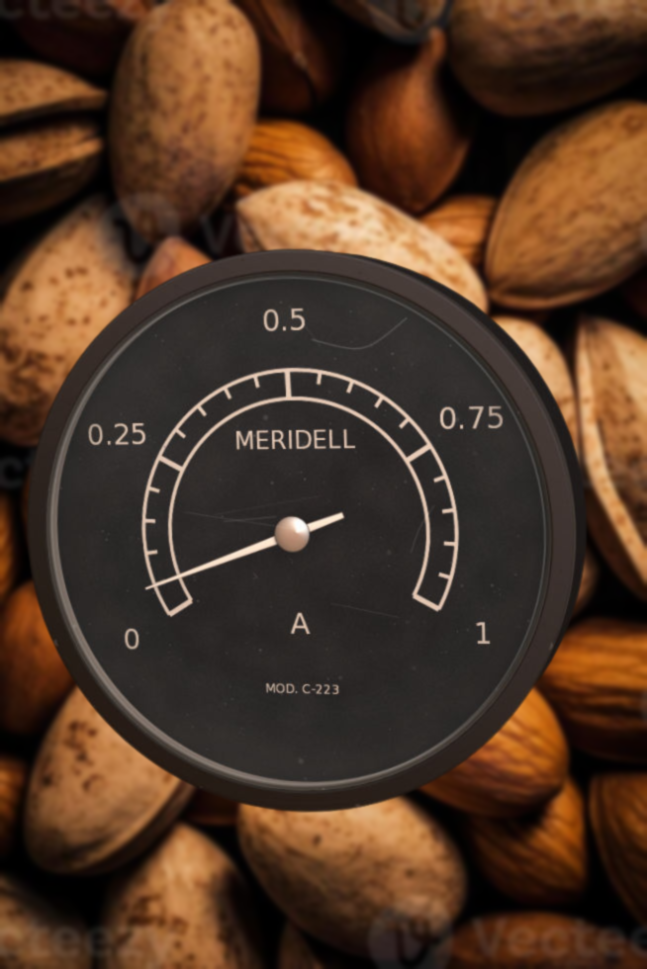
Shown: 0.05 A
